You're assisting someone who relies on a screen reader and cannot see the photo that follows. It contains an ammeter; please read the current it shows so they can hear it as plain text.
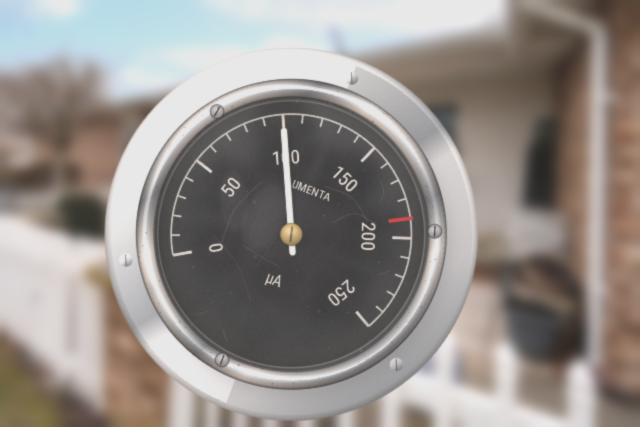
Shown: 100 µA
